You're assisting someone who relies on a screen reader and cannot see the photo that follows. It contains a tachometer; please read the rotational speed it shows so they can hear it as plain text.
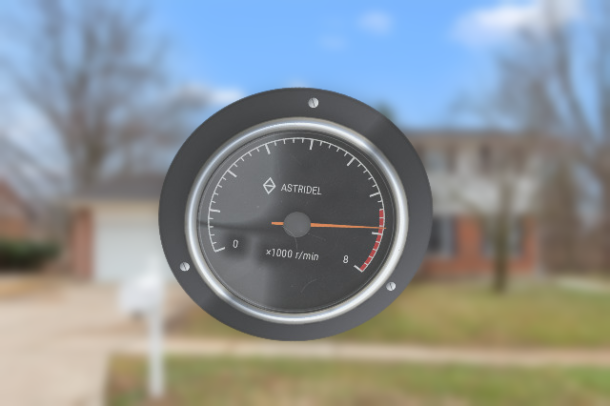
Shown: 6800 rpm
